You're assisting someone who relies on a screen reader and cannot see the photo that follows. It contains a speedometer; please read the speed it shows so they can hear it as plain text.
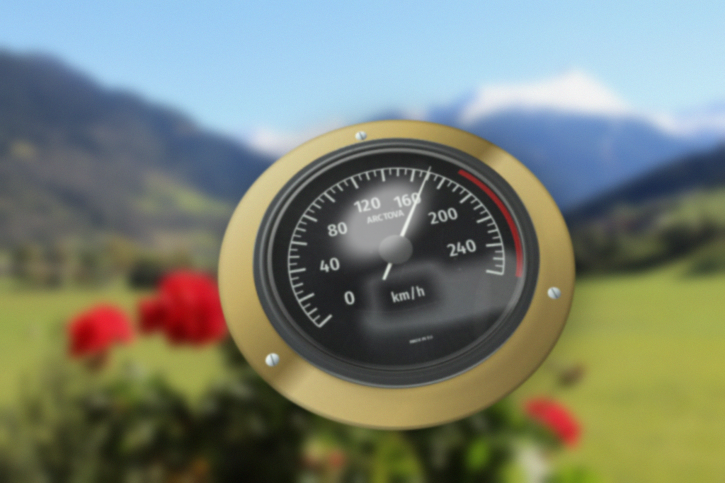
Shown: 170 km/h
